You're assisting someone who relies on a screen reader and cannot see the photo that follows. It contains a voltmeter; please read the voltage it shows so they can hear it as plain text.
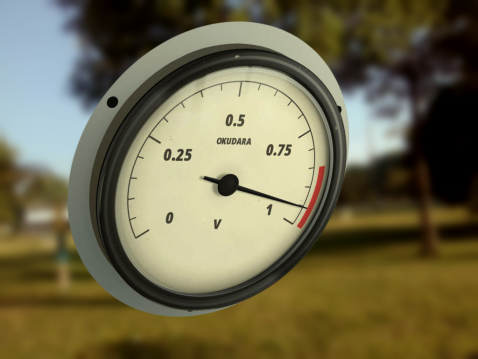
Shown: 0.95 V
